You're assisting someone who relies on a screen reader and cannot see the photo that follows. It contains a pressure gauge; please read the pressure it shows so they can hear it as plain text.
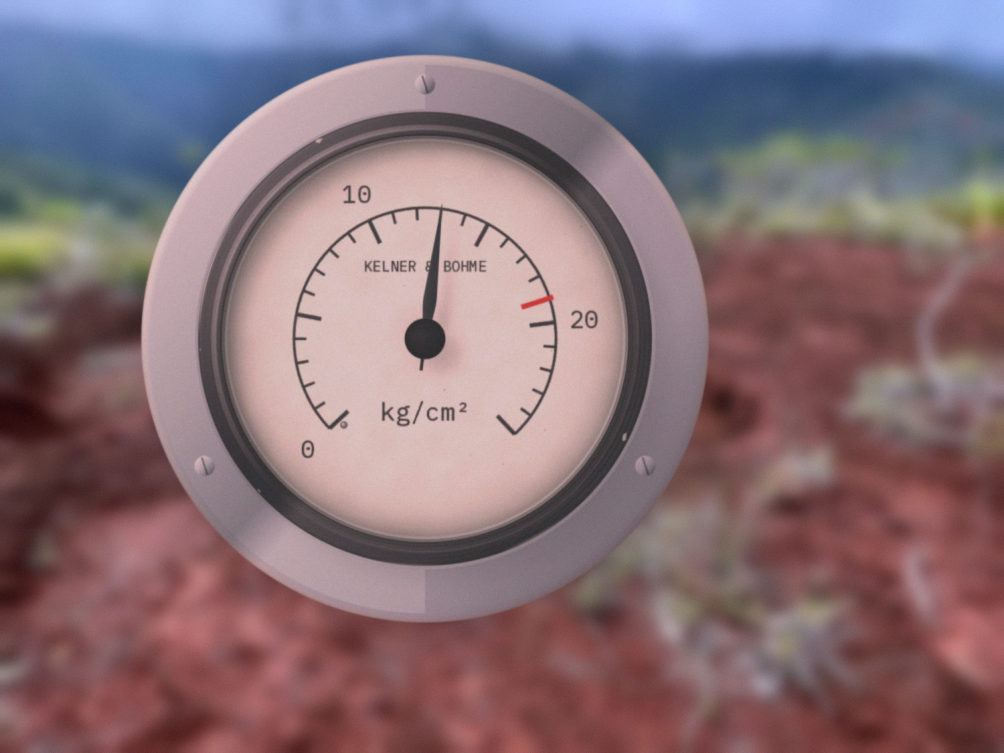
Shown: 13 kg/cm²
